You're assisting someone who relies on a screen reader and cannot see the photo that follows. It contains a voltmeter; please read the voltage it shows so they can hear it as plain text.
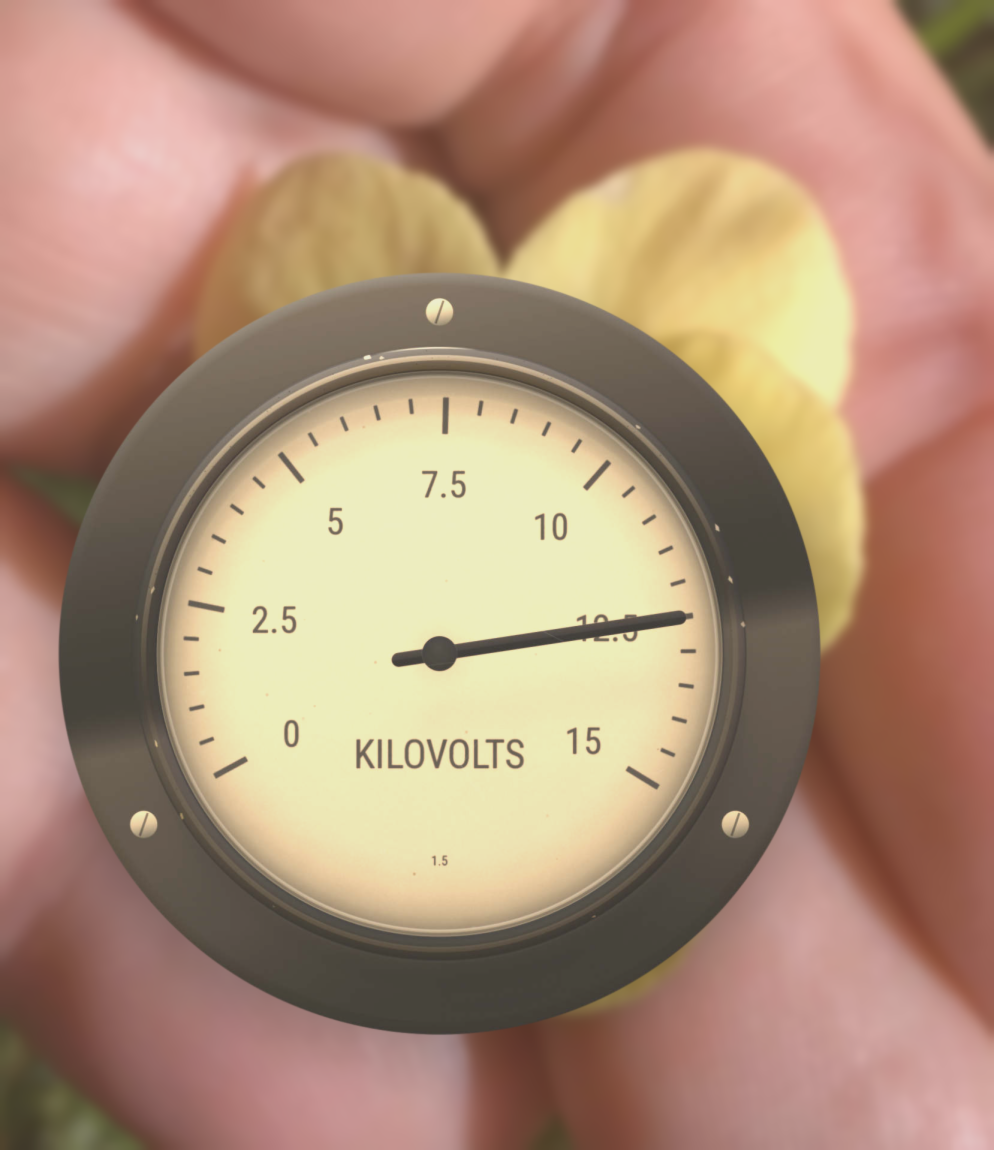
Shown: 12.5 kV
